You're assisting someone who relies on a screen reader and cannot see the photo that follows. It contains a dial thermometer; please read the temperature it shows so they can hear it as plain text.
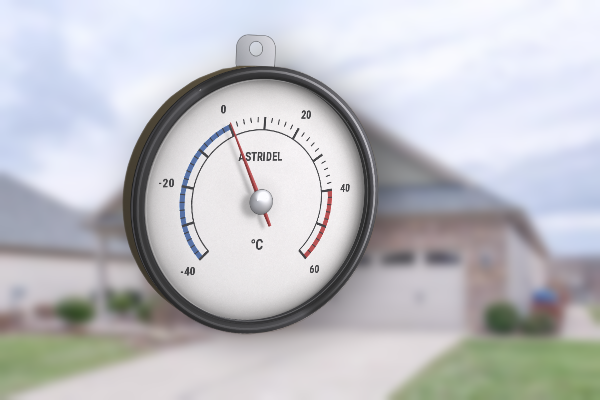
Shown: 0 °C
